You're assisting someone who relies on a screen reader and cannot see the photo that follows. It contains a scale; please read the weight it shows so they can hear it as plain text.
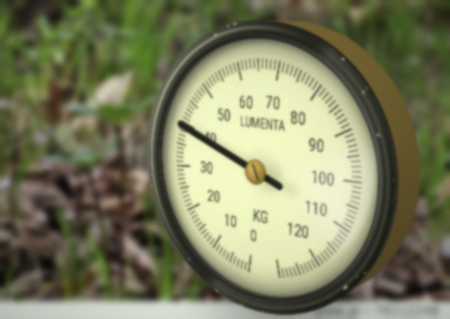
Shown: 40 kg
